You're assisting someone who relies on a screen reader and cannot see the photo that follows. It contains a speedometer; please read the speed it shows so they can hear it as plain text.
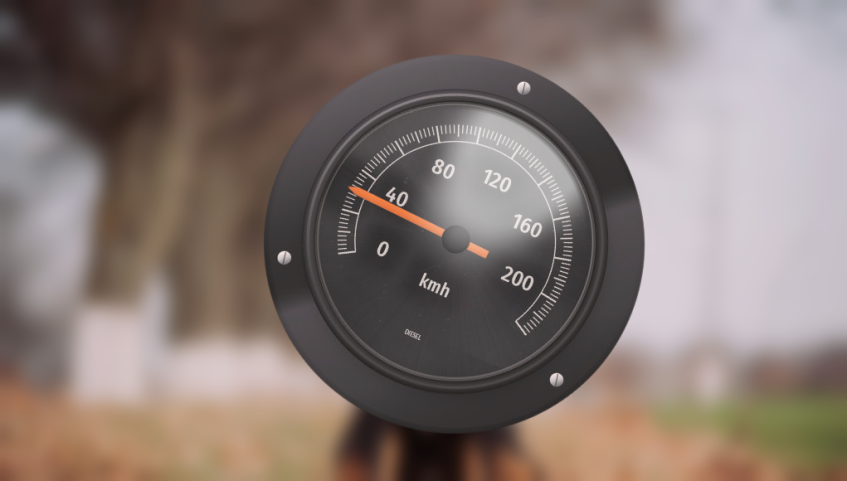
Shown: 30 km/h
